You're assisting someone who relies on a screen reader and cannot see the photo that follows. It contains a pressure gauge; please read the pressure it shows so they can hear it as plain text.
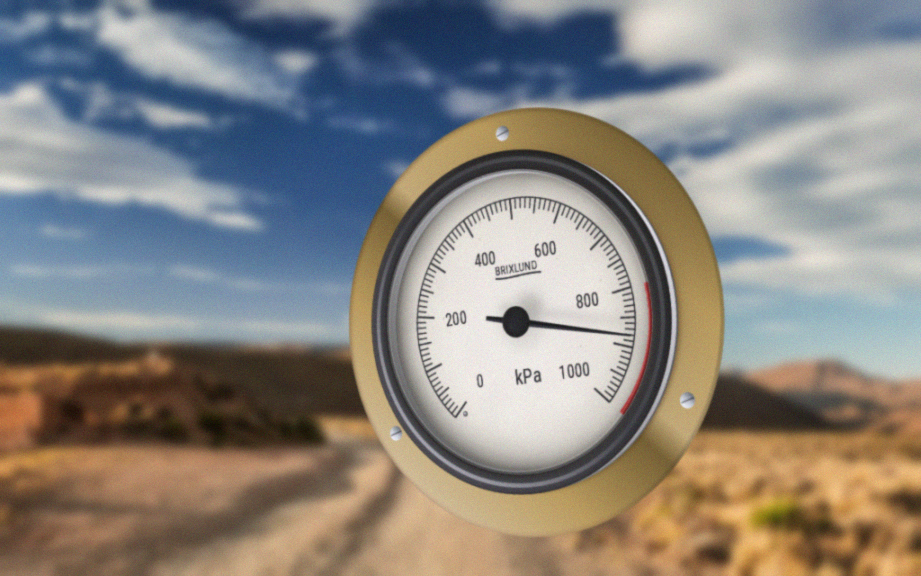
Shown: 880 kPa
